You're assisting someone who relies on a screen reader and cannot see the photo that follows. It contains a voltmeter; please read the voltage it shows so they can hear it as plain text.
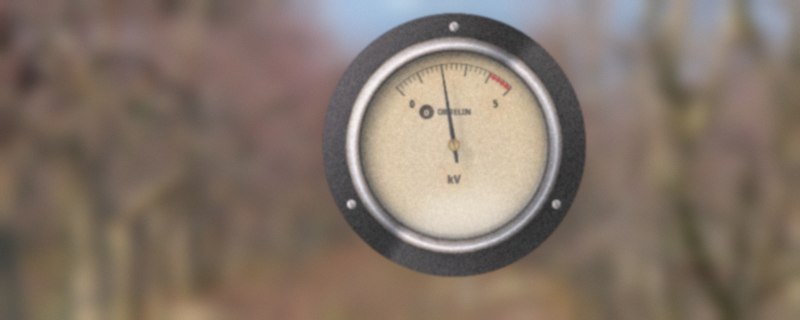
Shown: 2 kV
